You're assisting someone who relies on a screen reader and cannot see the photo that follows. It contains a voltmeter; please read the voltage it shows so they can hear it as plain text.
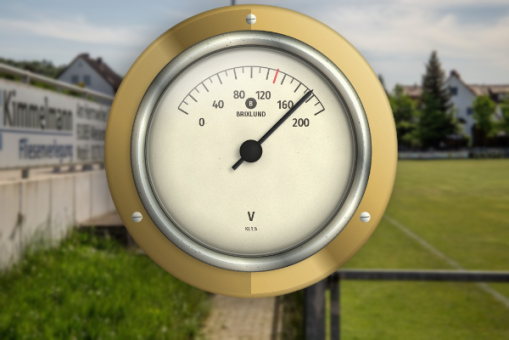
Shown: 175 V
